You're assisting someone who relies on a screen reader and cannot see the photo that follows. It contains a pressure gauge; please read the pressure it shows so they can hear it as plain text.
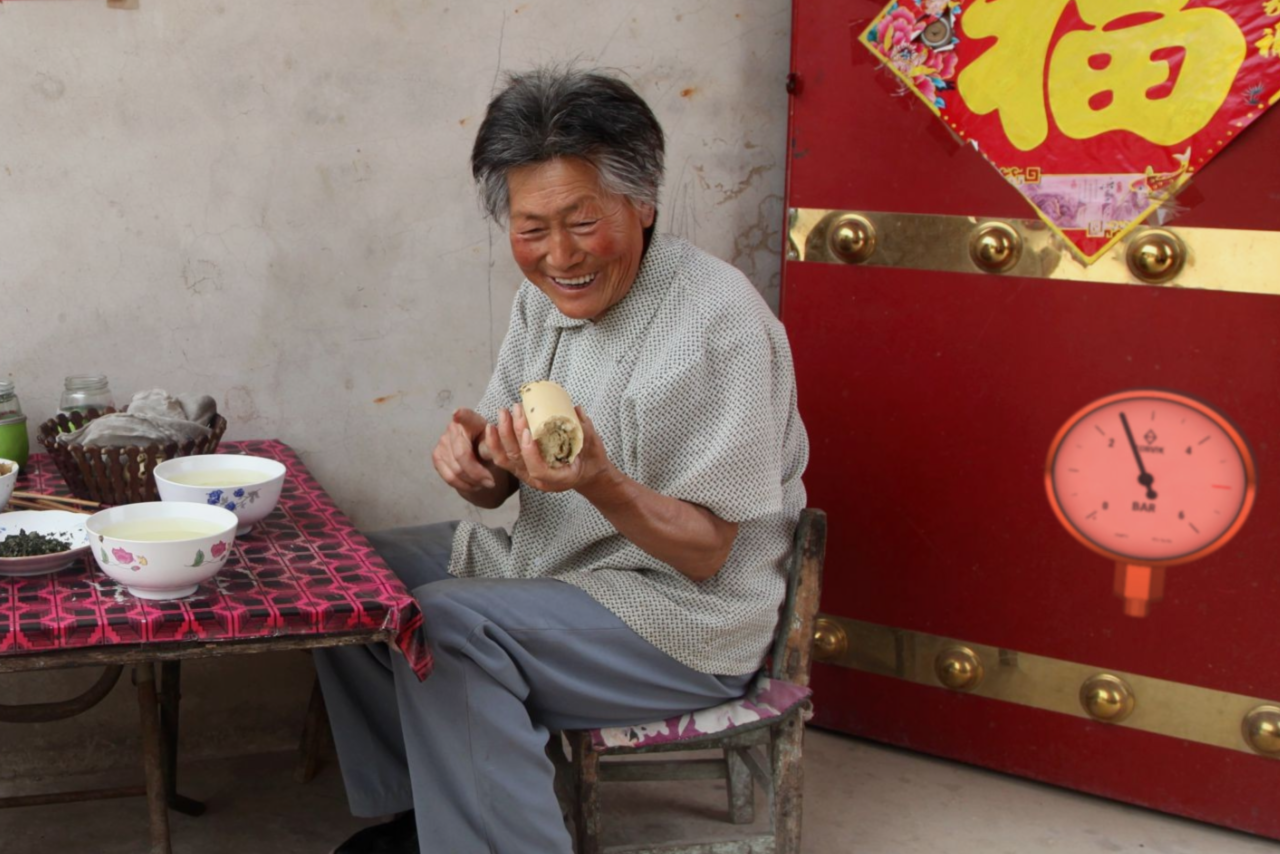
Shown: 2.5 bar
